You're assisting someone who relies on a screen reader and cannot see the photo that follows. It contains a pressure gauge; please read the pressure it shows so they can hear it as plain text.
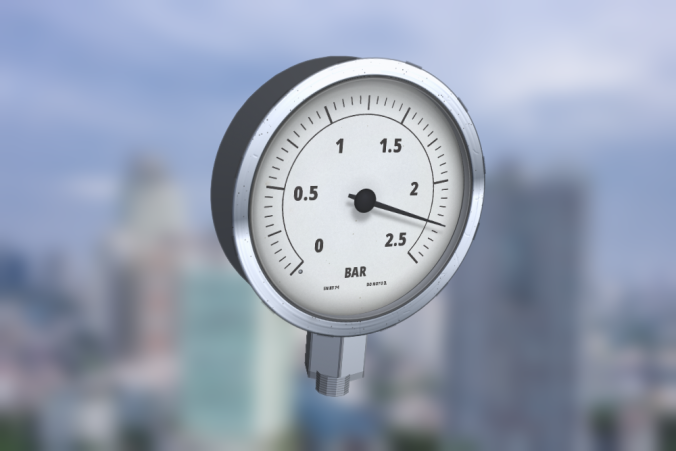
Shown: 2.25 bar
